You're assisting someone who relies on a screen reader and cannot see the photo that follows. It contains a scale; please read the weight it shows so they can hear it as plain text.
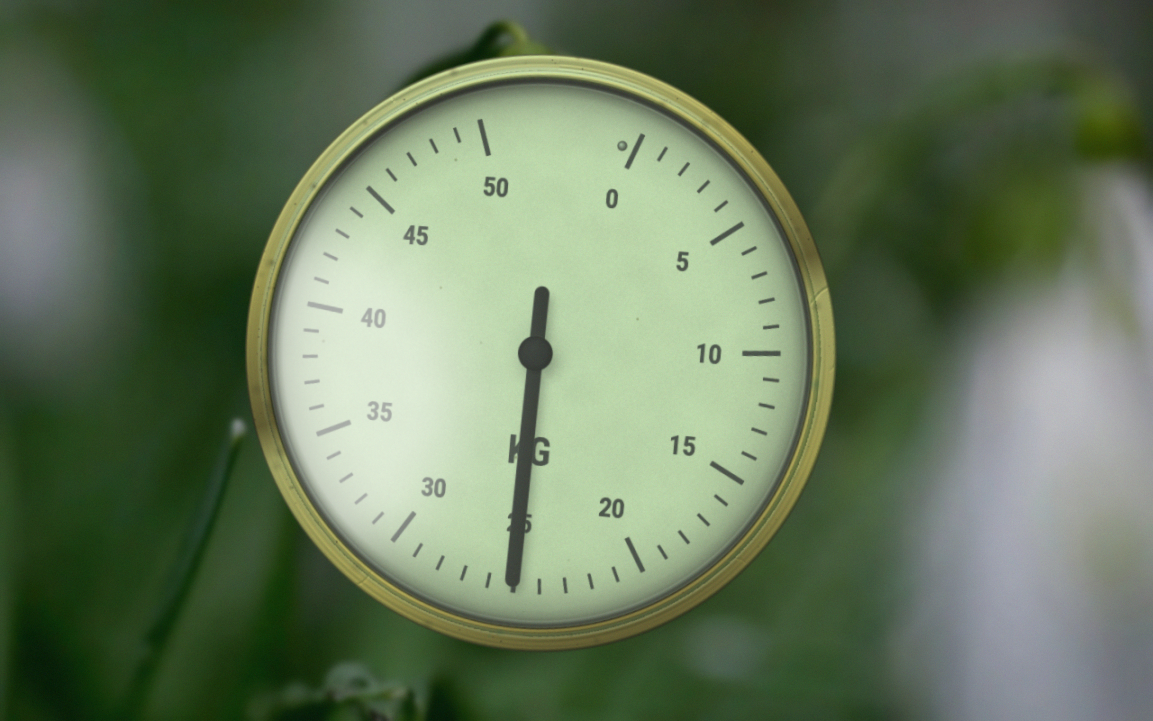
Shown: 25 kg
